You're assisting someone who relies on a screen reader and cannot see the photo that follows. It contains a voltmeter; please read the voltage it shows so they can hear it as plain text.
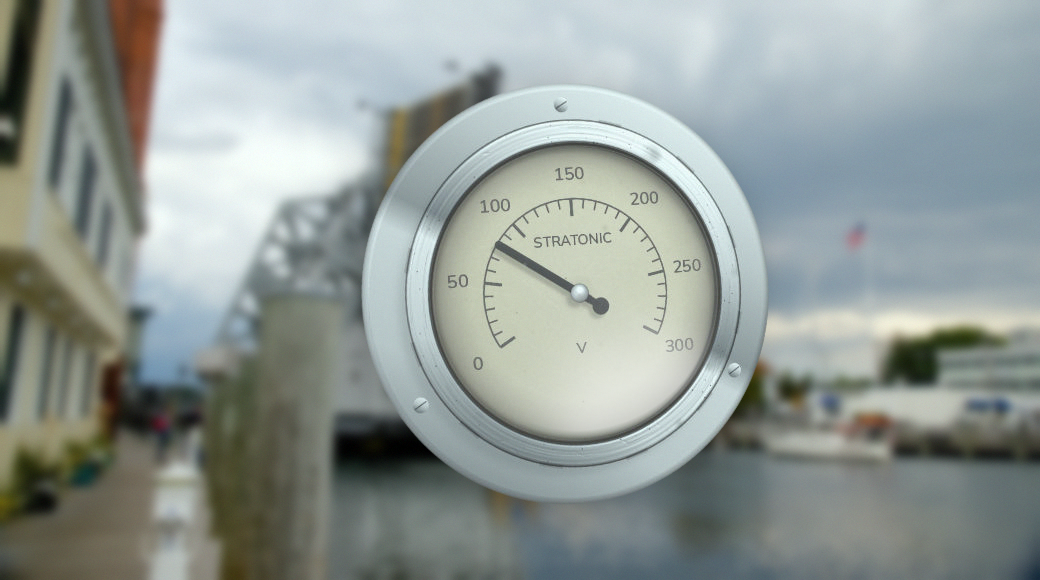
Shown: 80 V
